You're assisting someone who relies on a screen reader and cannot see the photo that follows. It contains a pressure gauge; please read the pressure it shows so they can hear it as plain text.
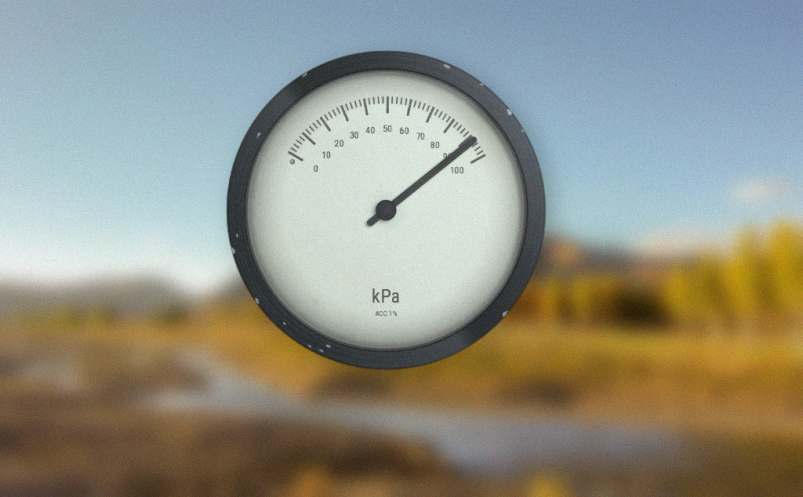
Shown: 92 kPa
